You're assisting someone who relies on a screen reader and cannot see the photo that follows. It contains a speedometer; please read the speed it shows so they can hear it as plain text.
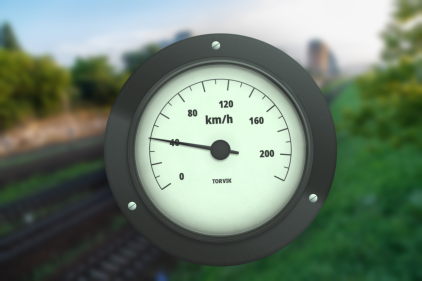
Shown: 40 km/h
